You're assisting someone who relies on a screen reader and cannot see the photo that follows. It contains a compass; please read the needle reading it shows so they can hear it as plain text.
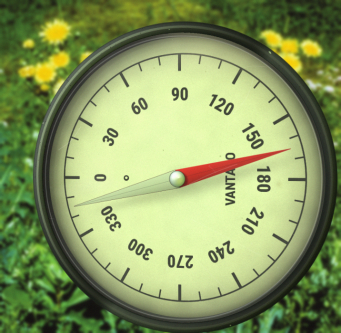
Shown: 165 °
